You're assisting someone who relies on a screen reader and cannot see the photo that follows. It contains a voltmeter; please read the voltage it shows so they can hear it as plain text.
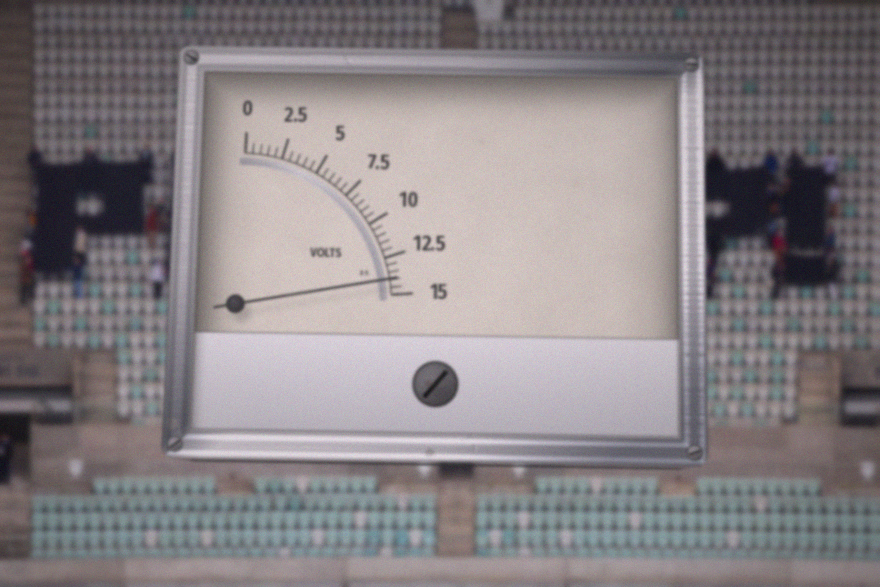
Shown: 14 V
